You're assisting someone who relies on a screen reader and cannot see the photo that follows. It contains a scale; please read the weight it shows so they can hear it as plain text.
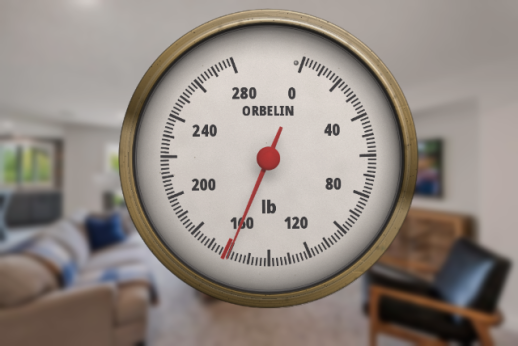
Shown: 160 lb
